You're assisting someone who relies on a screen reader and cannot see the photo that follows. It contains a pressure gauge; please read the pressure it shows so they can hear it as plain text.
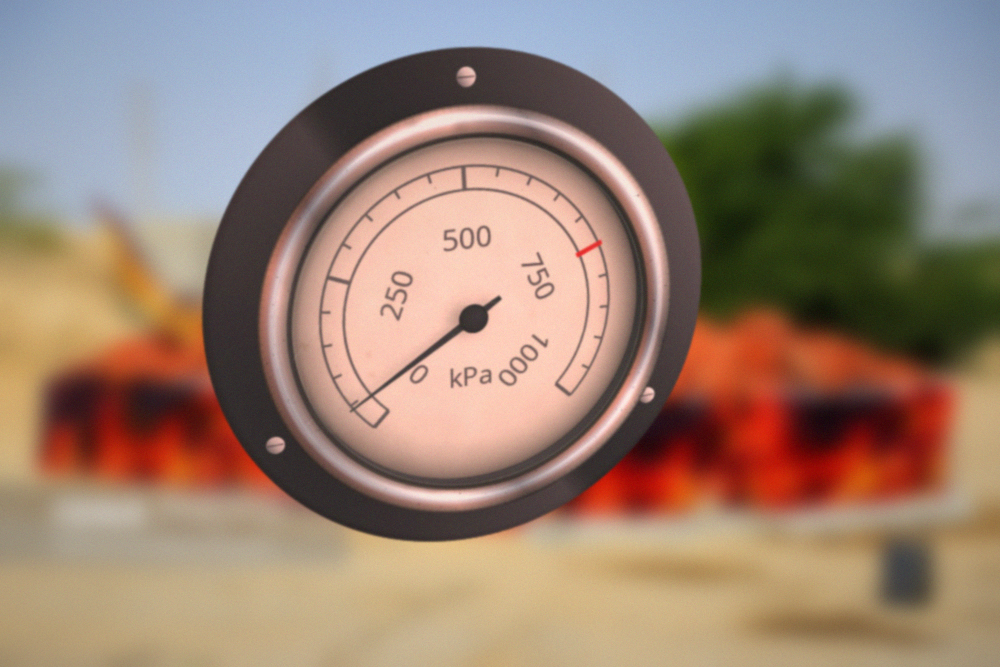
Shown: 50 kPa
